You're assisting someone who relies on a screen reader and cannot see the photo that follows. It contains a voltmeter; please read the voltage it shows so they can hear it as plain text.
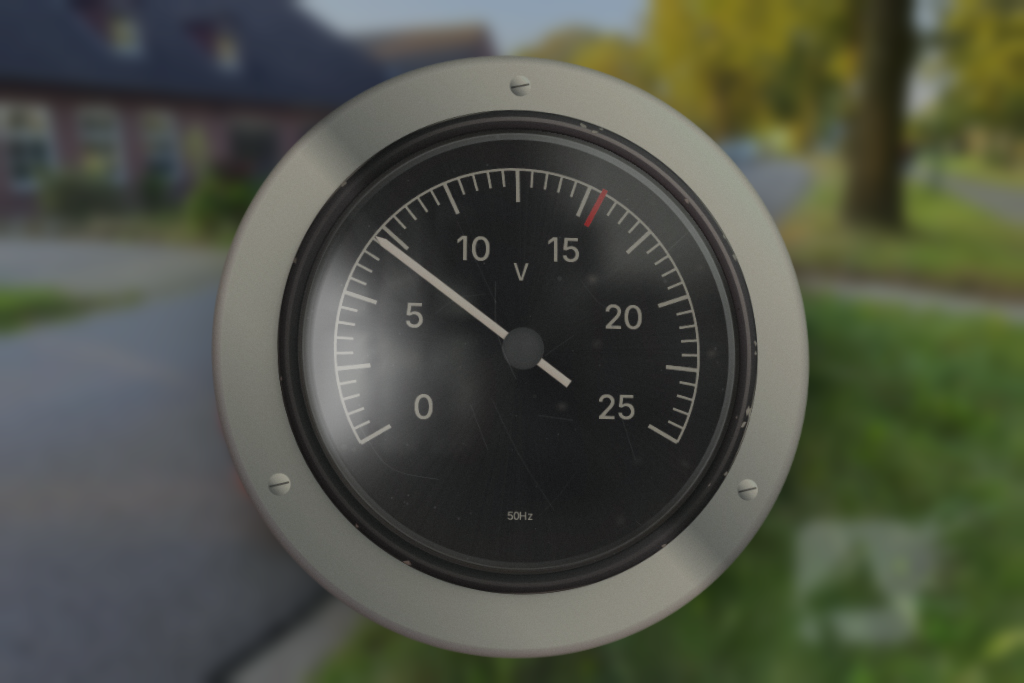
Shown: 7 V
